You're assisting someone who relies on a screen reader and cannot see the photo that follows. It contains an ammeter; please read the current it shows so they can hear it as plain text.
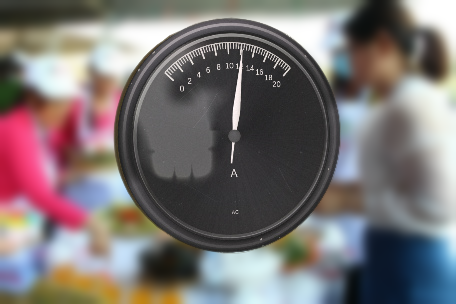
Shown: 12 A
